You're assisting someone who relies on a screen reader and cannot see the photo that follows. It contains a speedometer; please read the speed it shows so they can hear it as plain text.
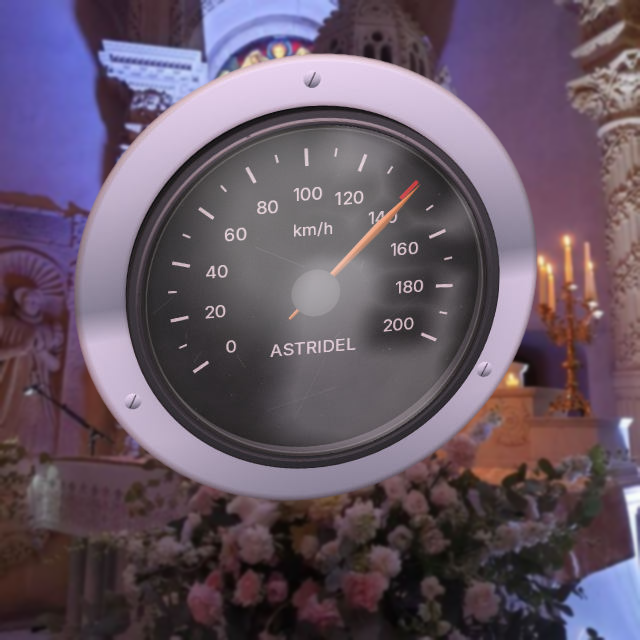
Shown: 140 km/h
